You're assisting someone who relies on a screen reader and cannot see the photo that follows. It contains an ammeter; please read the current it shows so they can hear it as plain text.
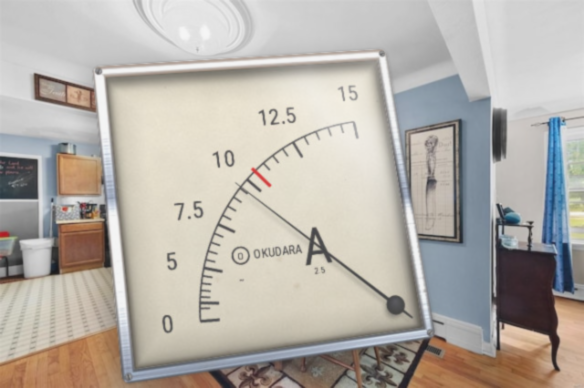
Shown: 9.5 A
